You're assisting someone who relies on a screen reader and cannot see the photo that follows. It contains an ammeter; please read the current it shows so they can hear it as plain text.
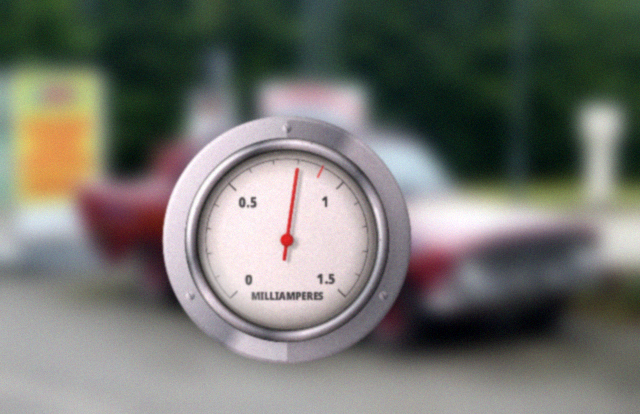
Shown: 0.8 mA
